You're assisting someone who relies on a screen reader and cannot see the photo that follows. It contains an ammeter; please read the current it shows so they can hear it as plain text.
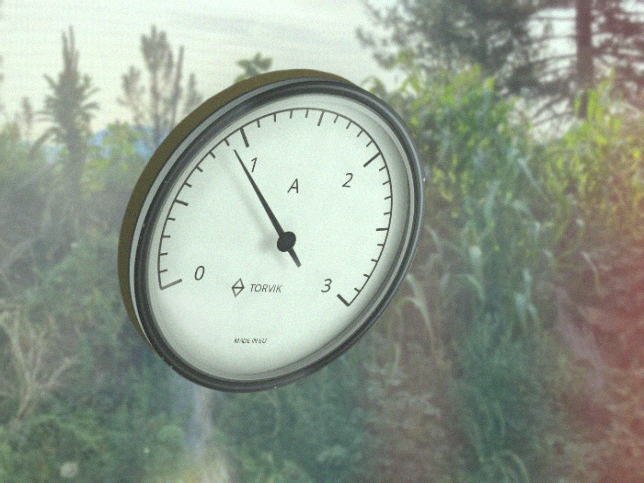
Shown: 0.9 A
